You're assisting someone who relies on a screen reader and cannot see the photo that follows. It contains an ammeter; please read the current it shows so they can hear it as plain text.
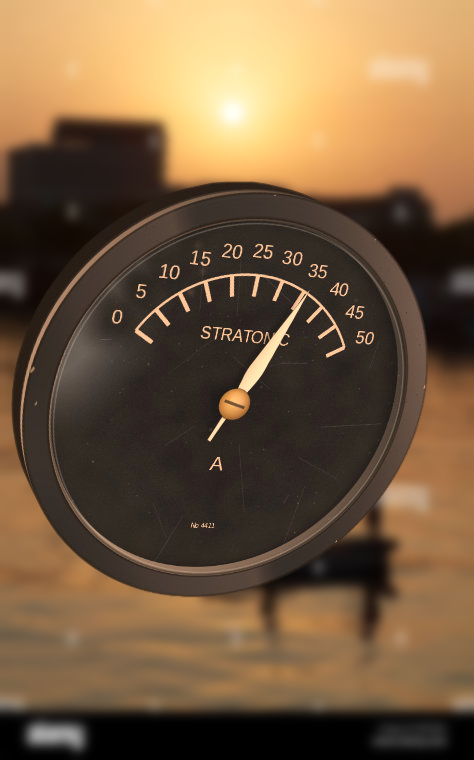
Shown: 35 A
